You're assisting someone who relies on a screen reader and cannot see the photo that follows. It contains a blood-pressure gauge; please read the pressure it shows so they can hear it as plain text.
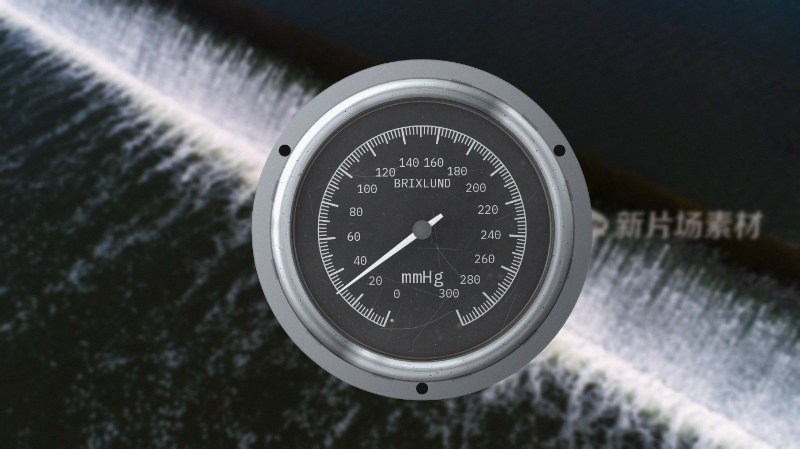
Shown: 30 mmHg
